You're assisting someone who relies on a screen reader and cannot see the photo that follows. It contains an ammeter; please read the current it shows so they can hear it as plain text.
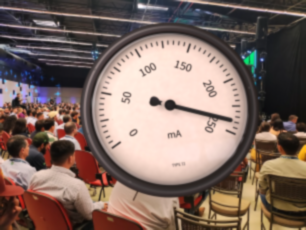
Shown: 240 mA
